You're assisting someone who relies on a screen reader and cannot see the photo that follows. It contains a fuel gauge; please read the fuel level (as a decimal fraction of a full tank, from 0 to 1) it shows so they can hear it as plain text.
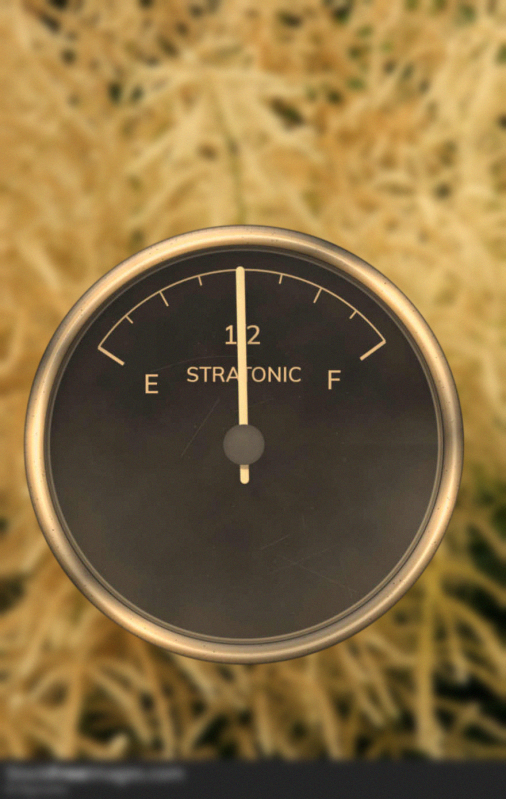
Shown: 0.5
